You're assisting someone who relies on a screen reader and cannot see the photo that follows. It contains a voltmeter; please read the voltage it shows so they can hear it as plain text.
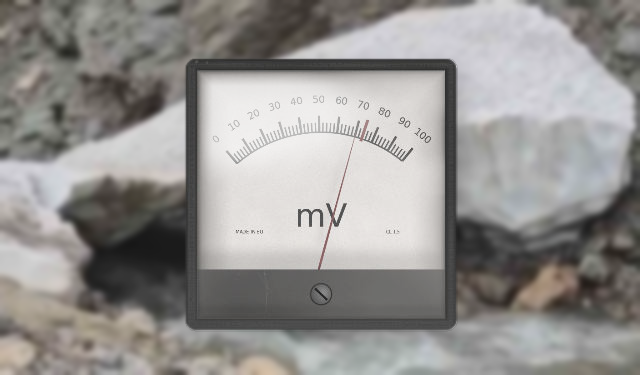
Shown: 70 mV
